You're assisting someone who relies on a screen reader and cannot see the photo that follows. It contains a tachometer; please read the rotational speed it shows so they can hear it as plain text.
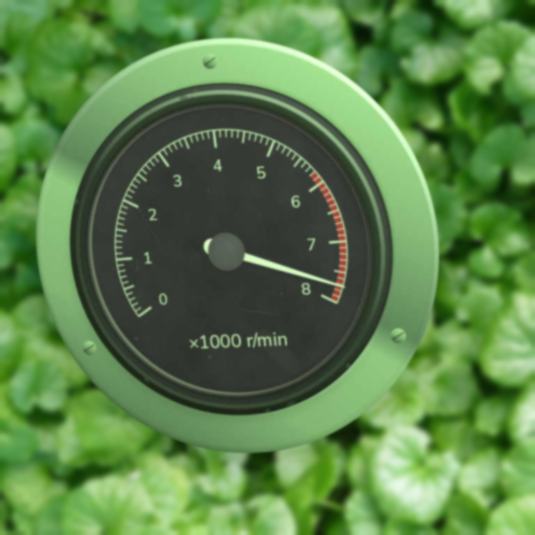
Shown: 7700 rpm
